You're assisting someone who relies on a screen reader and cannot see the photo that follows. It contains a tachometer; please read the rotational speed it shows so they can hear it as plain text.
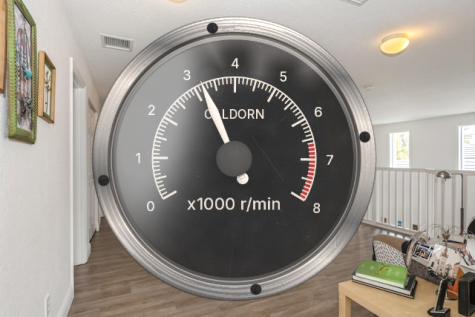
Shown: 3200 rpm
